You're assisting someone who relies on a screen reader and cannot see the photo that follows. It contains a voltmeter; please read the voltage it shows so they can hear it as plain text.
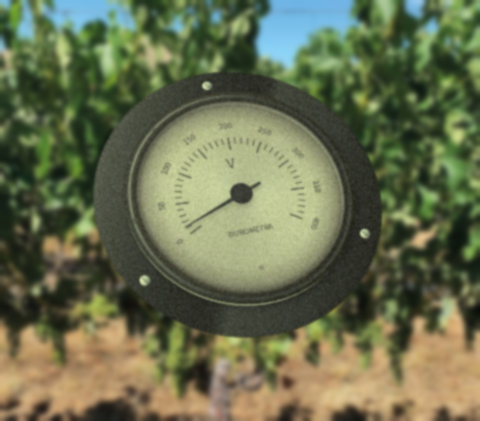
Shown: 10 V
